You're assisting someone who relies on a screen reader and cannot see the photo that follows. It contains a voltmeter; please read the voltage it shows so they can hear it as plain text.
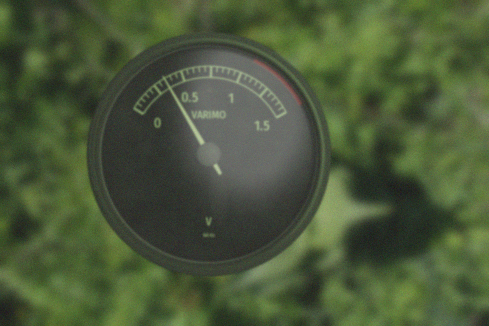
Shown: 0.35 V
